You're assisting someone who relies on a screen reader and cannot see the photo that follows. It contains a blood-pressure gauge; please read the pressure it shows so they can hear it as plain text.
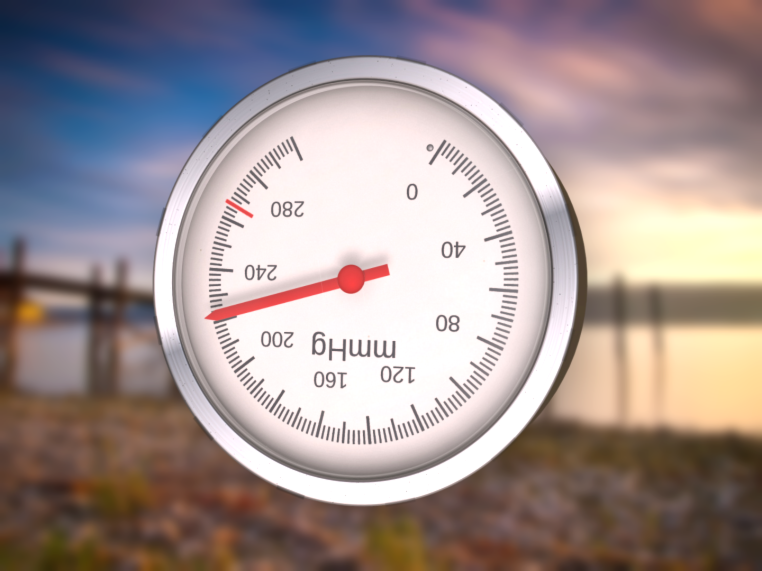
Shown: 222 mmHg
